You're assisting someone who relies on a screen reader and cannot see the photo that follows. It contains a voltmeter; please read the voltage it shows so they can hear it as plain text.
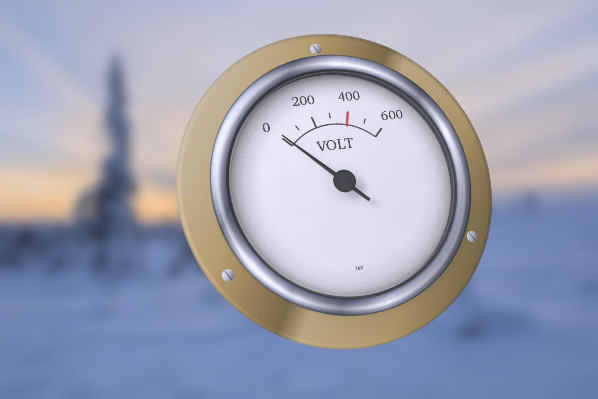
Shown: 0 V
